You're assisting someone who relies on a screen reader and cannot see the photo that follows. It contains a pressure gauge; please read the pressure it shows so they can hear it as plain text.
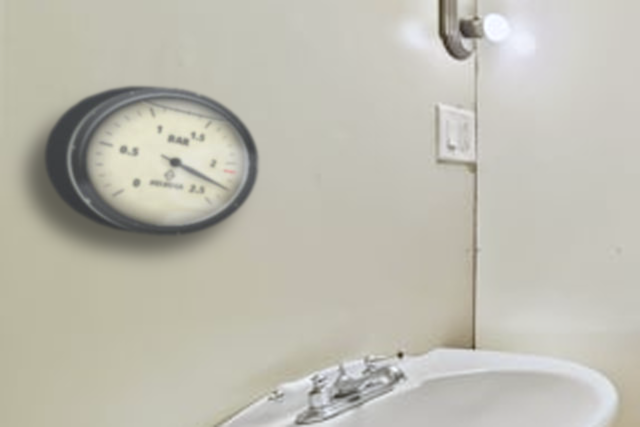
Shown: 2.3 bar
